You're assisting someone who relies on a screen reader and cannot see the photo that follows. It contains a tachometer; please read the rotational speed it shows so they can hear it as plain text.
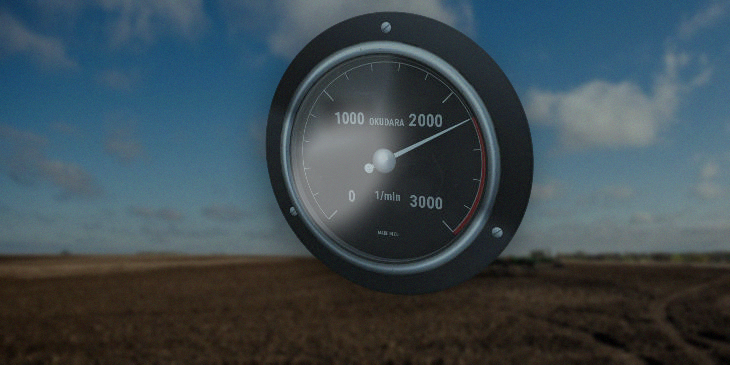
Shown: 2200 rpm
